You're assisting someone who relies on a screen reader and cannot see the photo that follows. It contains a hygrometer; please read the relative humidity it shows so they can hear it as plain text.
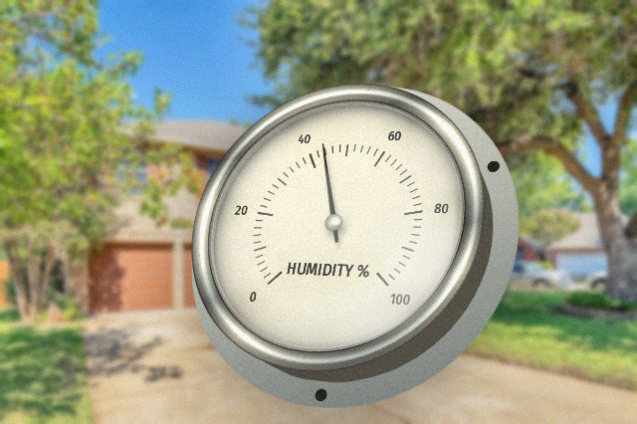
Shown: 44 %
